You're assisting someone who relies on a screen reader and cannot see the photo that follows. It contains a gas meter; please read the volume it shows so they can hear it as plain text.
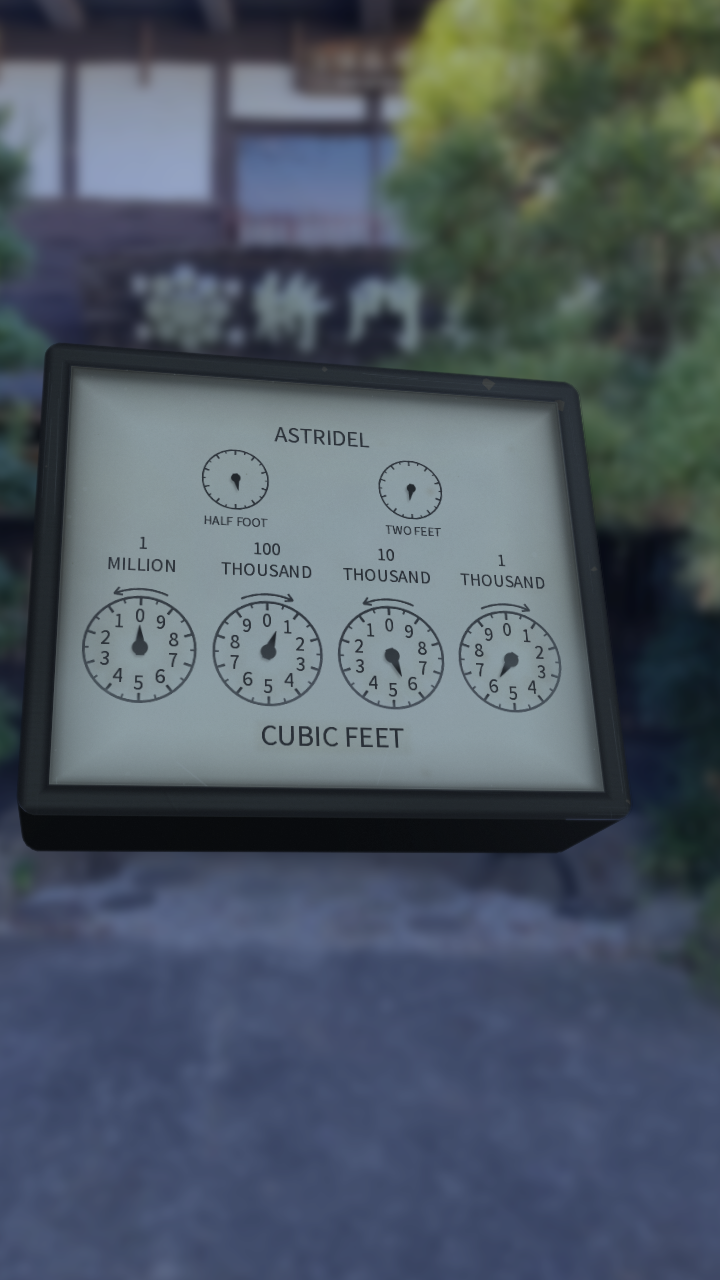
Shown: 5600 ft³
